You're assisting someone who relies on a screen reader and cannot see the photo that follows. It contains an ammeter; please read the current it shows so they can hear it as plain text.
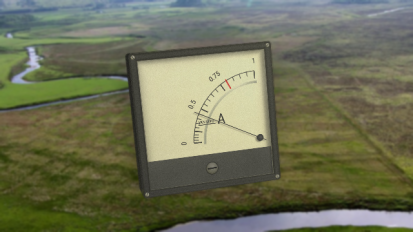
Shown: 0.45 A
